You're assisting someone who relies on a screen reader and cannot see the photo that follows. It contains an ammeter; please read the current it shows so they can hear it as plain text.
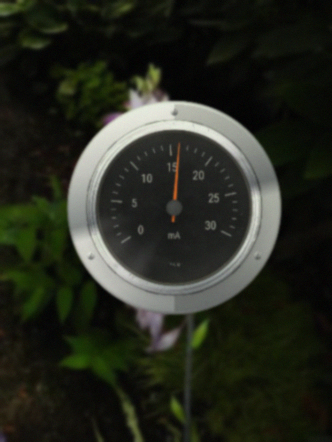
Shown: 16 mA
